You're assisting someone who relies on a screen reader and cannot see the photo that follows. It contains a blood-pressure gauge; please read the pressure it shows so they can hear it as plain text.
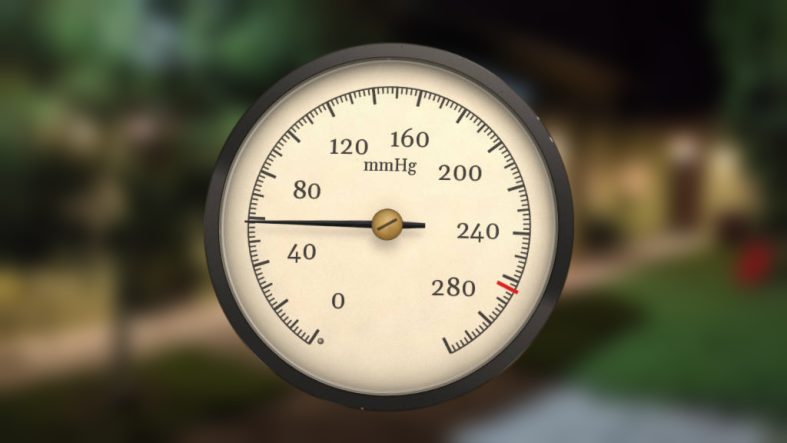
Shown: 58 mmHg
